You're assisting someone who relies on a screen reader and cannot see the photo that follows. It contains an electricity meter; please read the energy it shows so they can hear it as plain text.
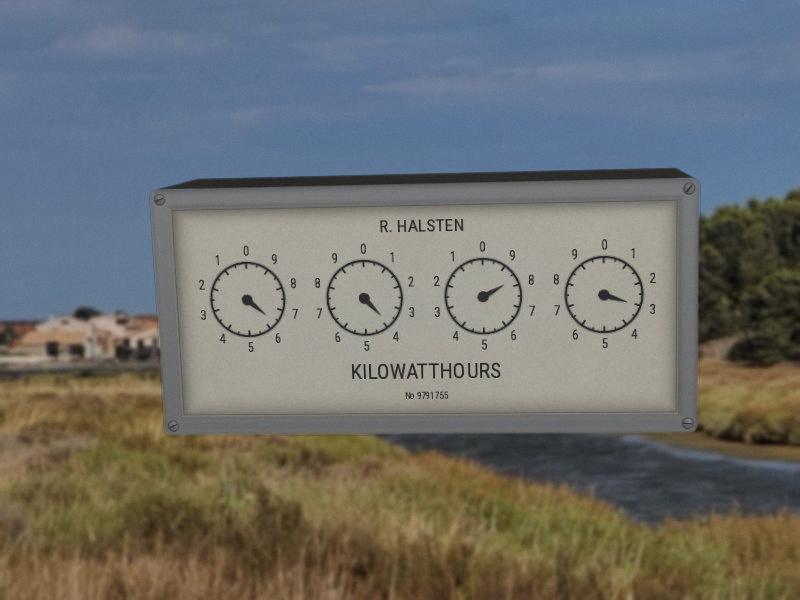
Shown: 6383 kWh
